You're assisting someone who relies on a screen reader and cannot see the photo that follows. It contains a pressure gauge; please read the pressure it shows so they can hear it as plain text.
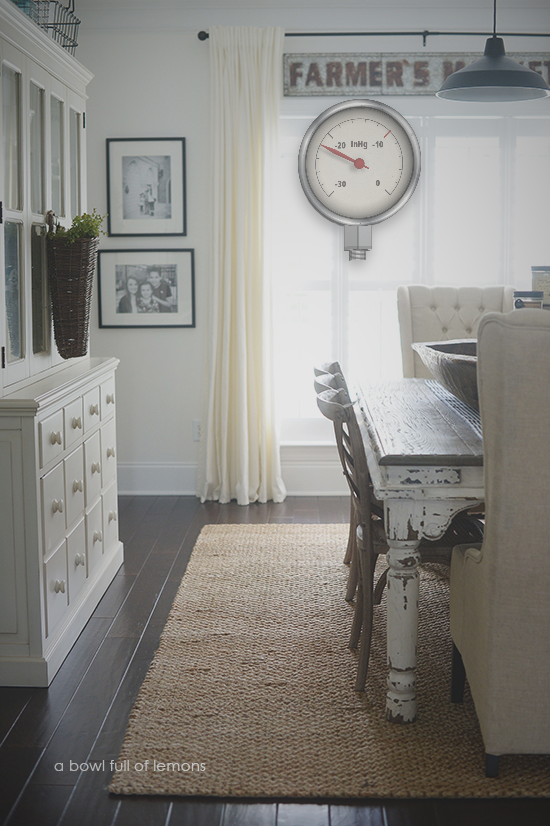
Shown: -22 inHg
